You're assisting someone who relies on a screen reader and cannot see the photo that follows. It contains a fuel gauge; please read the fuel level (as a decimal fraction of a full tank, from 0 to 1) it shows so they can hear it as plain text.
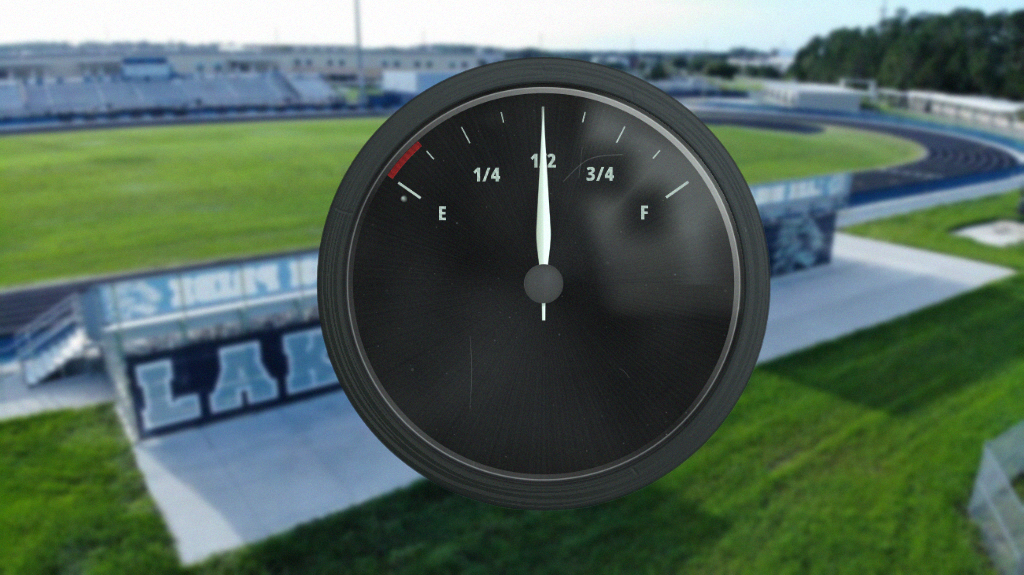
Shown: 0.5
